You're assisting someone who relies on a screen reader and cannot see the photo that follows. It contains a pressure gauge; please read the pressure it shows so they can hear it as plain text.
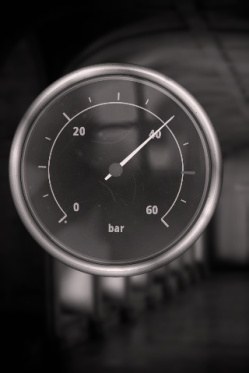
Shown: 40 bar
